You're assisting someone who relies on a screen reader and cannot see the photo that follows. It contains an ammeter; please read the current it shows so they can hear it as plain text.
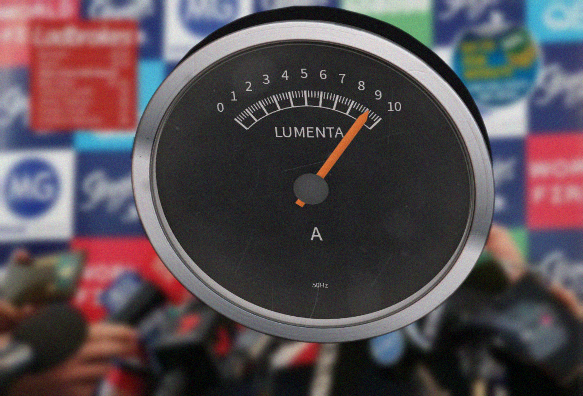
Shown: 9 A
